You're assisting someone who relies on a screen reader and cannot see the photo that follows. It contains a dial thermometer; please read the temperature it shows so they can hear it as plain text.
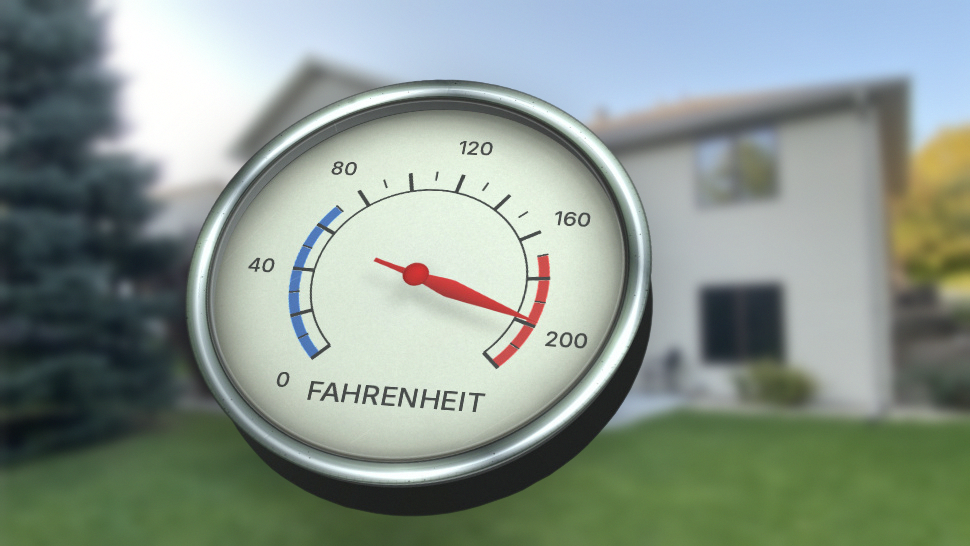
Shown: 200 °F
